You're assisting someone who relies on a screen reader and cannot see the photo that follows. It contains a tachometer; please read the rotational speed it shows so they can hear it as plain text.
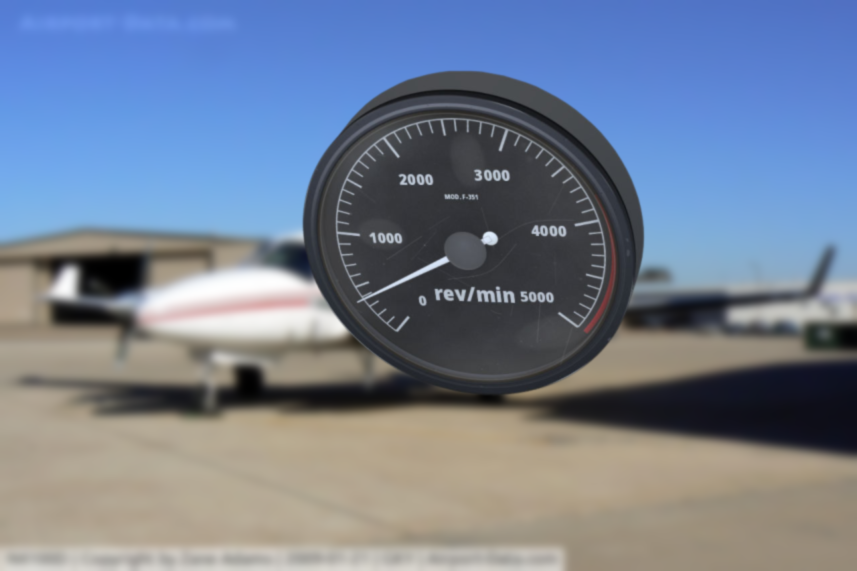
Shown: 400 rpm
